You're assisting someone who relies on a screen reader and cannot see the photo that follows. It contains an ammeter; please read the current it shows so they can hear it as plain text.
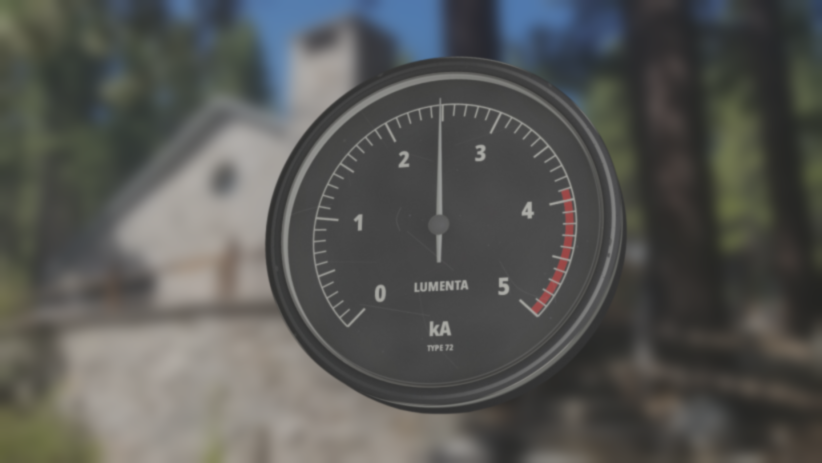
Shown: 2.5 kA
